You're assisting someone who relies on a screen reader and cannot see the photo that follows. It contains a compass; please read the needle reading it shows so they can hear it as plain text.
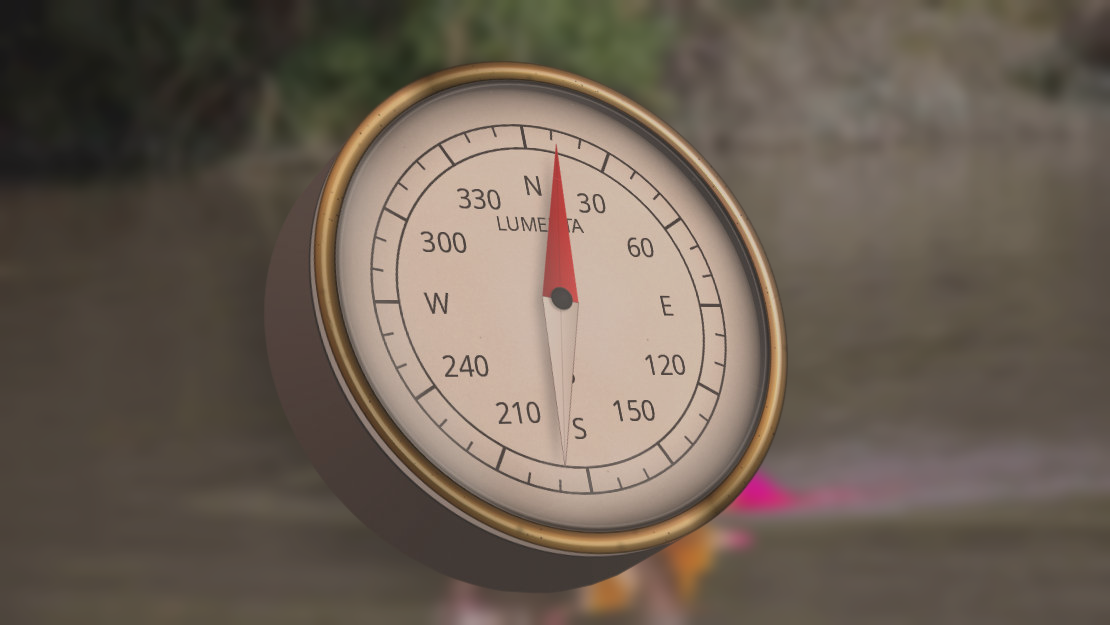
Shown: 10 °
